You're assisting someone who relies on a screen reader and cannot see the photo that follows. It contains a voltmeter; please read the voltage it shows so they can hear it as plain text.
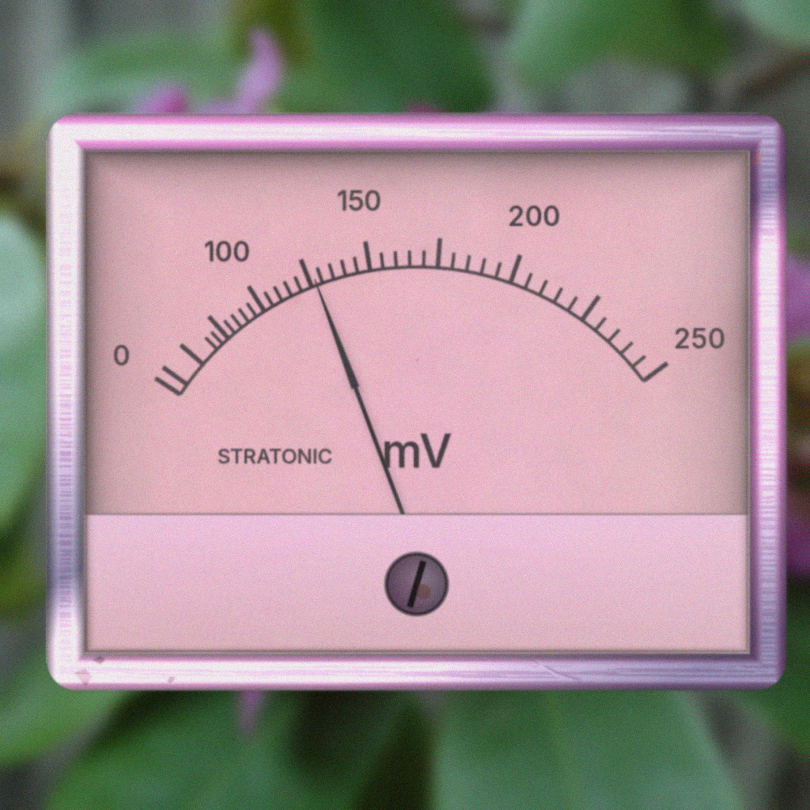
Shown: 127.5 mV
